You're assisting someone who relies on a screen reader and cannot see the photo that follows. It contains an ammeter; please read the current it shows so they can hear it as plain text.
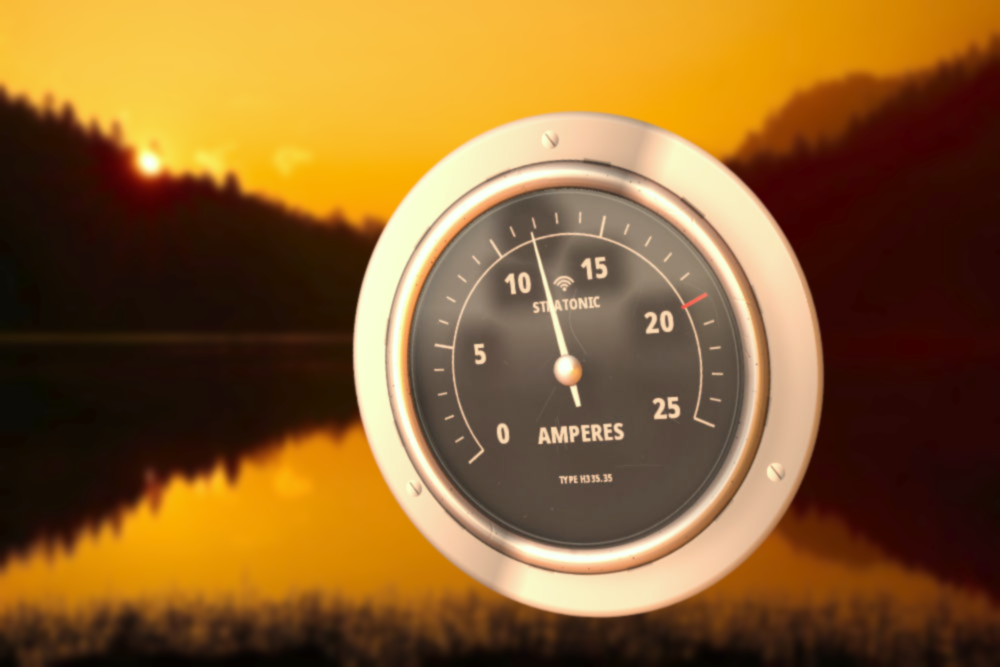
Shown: 12 A
